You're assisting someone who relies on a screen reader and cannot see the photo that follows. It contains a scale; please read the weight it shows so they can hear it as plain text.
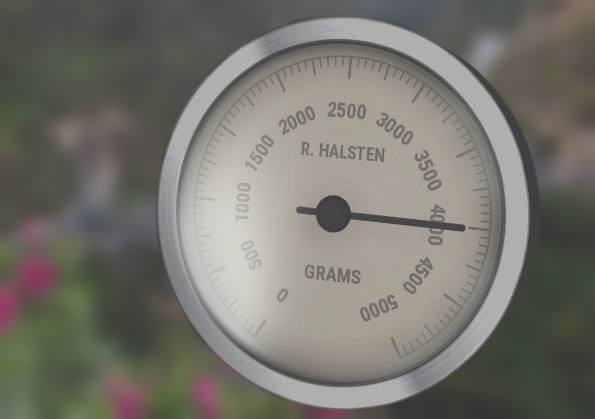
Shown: 4000 g
